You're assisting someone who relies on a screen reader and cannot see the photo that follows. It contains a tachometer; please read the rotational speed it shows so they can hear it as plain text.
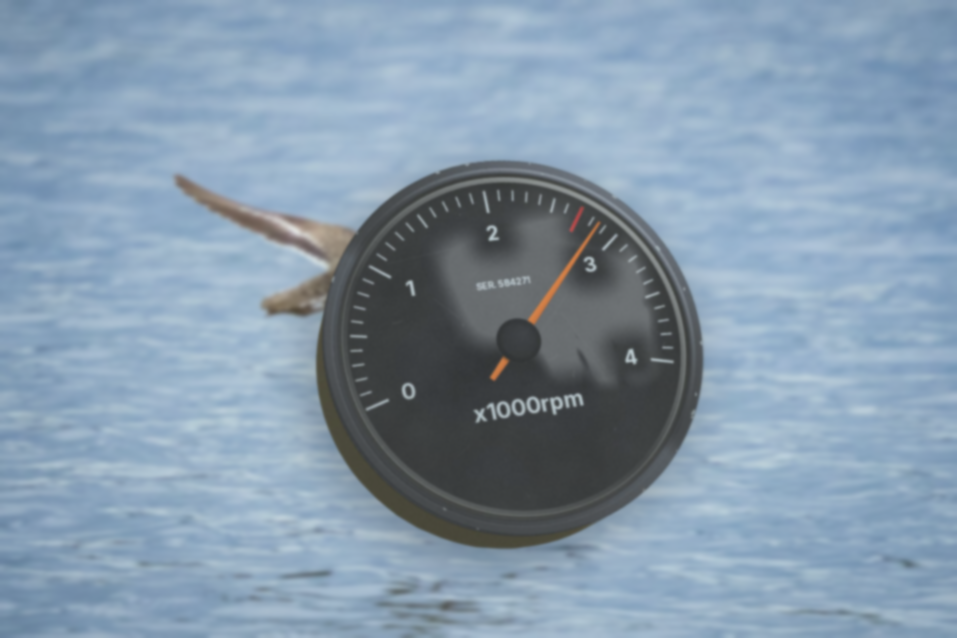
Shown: 2850 rpm
